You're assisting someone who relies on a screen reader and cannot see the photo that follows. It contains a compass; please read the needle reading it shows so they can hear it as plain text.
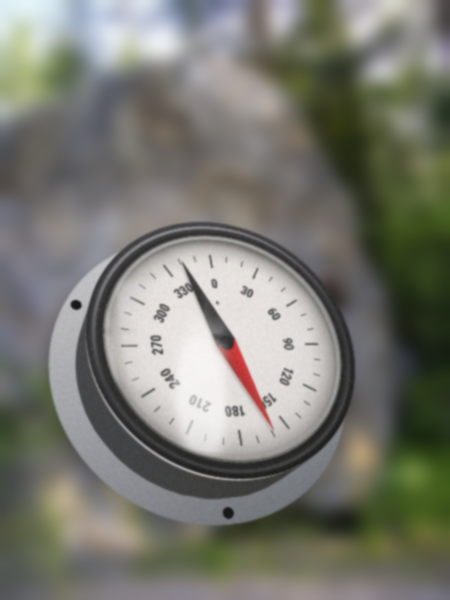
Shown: 160 °
